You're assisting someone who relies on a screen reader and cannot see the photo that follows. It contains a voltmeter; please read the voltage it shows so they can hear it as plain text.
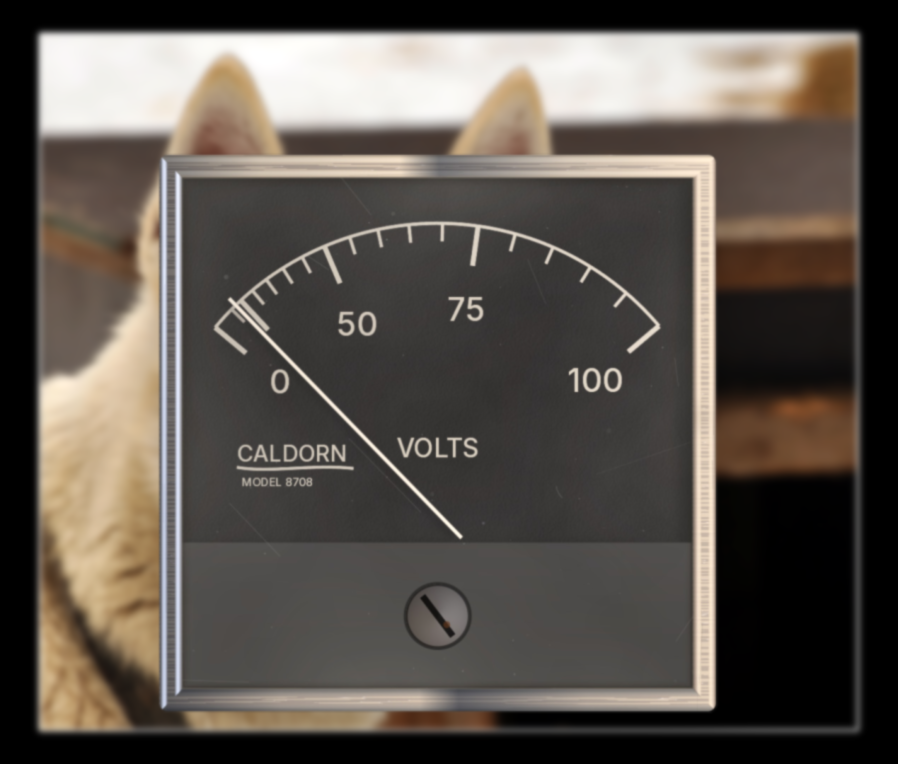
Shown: 22.5 V
